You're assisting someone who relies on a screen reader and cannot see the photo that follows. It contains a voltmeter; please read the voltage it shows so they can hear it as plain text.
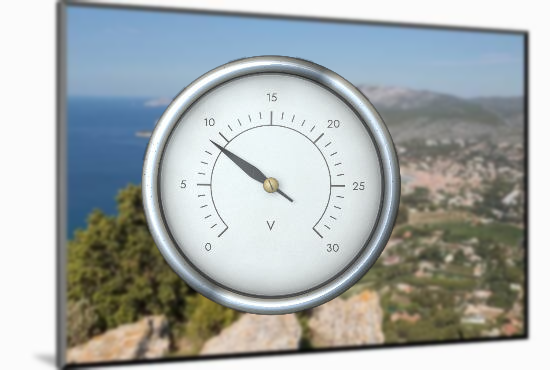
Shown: 9 V
